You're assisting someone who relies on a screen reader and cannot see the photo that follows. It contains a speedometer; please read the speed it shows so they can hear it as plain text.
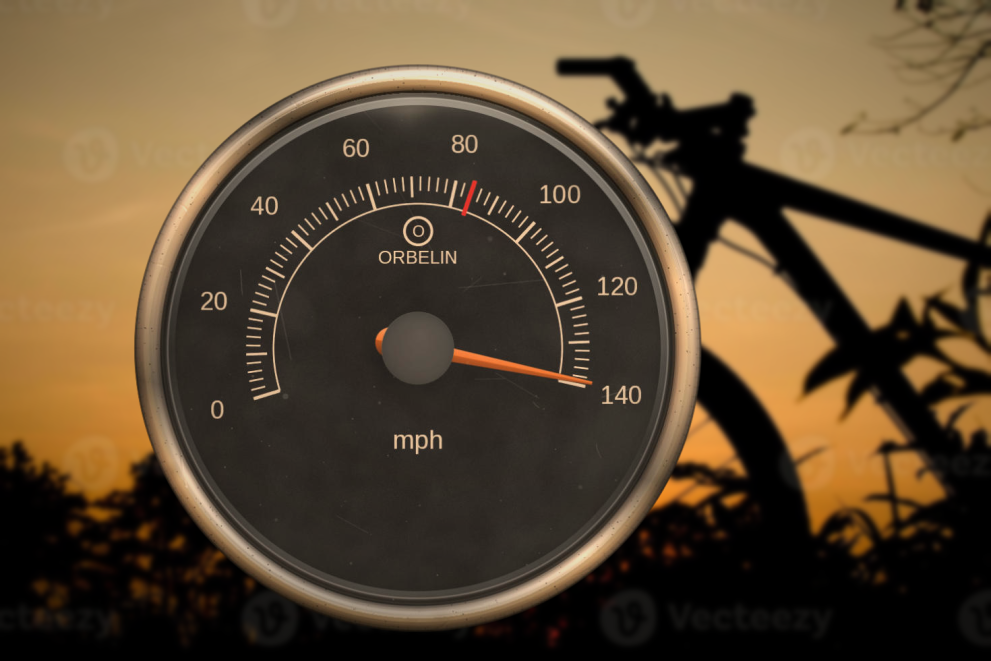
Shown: 139 mph
